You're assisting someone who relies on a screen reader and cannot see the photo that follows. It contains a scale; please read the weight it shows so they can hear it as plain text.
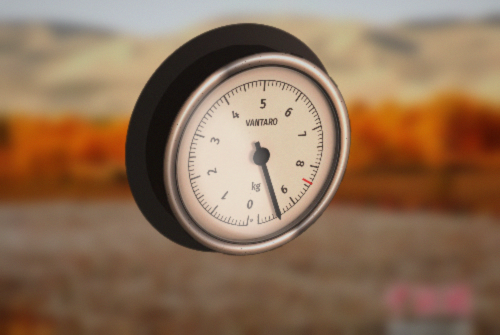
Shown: 9.5 kg
